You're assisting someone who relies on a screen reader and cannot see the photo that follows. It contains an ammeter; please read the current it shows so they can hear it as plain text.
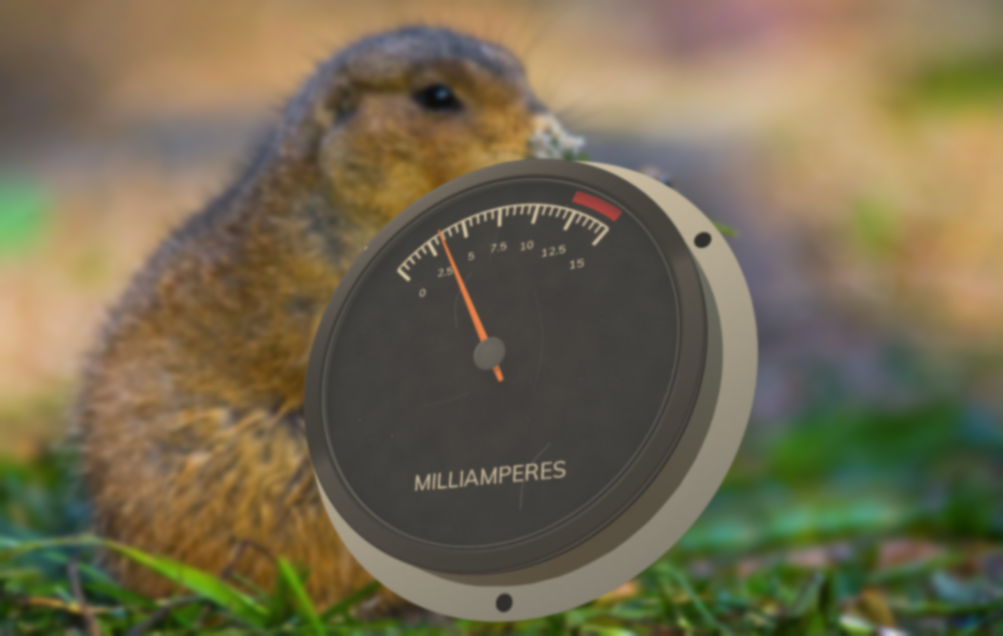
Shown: 3.5 mA
